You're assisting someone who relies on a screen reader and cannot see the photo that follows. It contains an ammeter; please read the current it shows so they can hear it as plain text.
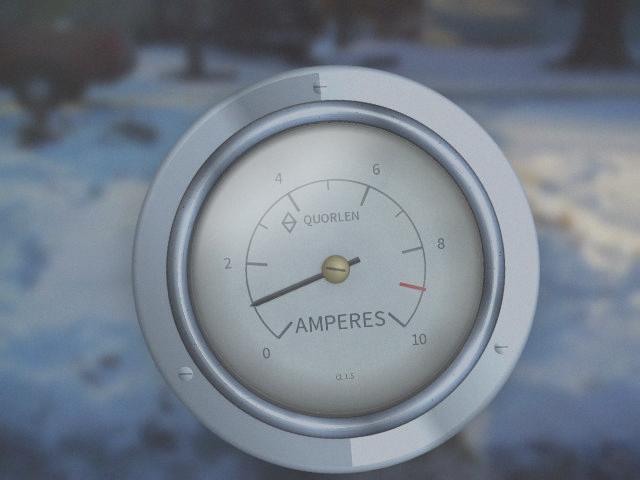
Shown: 1 A
